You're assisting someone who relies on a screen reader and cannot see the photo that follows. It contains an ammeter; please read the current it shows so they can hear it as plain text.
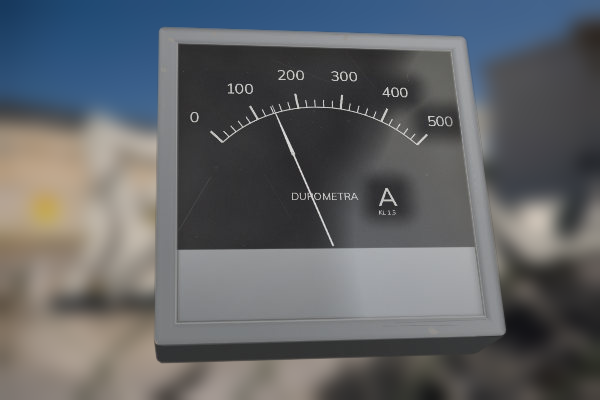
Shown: 140 A
